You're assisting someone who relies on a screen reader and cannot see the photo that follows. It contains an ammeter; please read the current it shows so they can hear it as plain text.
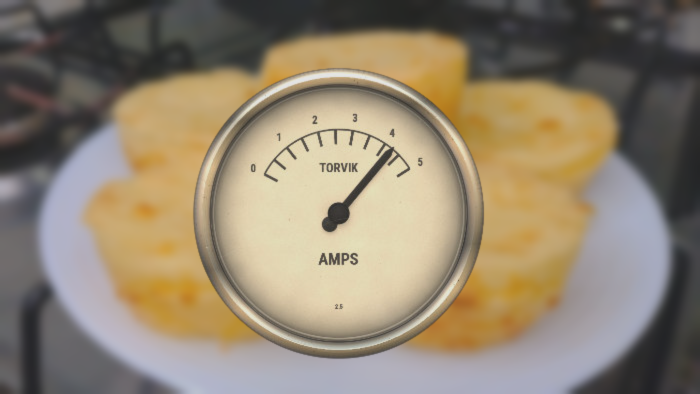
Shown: 4.25 A
